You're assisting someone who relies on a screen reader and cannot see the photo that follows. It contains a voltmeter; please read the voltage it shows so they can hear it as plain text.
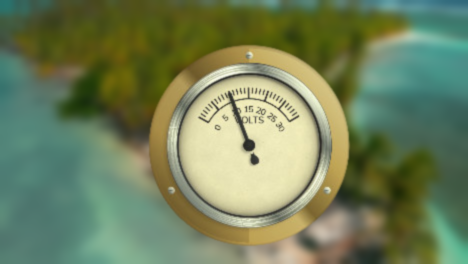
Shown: 10 V
